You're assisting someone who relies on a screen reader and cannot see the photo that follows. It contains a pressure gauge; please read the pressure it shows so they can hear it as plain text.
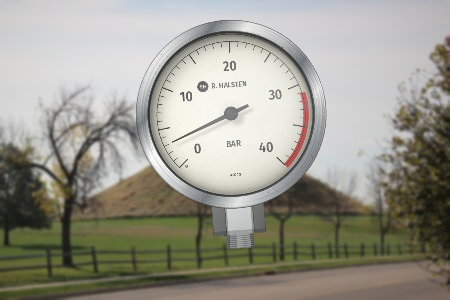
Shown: 3 bar
